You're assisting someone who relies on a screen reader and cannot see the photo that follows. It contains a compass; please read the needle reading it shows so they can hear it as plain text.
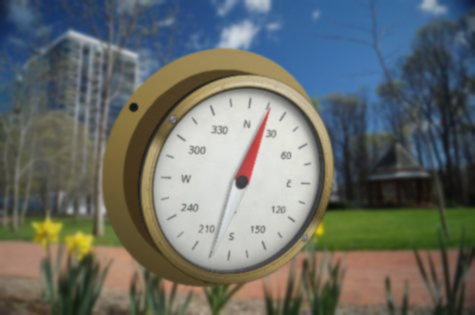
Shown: 15 °
